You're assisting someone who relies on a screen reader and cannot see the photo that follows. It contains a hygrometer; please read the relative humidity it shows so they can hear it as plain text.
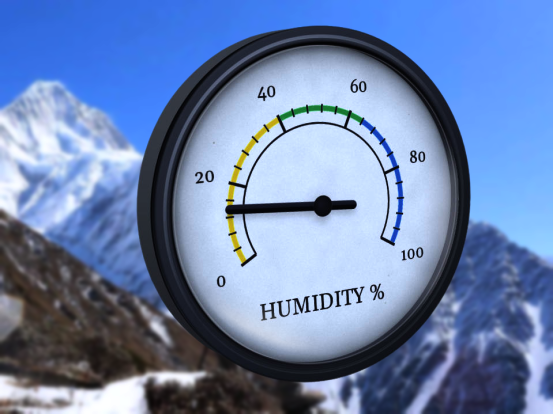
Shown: 14 %
